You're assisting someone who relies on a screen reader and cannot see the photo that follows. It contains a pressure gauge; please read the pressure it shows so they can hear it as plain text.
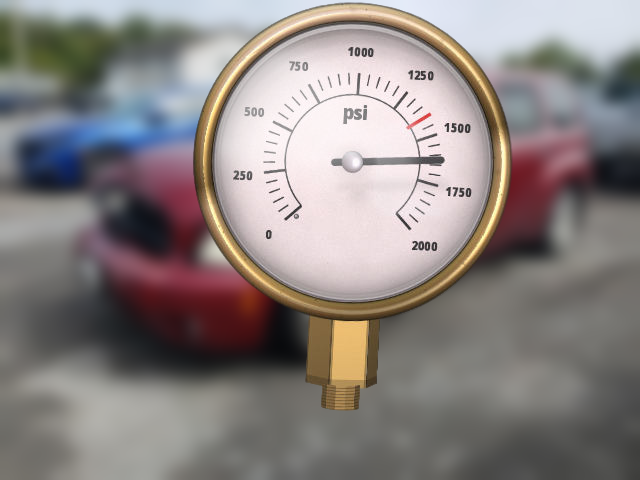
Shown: 1625 psi
